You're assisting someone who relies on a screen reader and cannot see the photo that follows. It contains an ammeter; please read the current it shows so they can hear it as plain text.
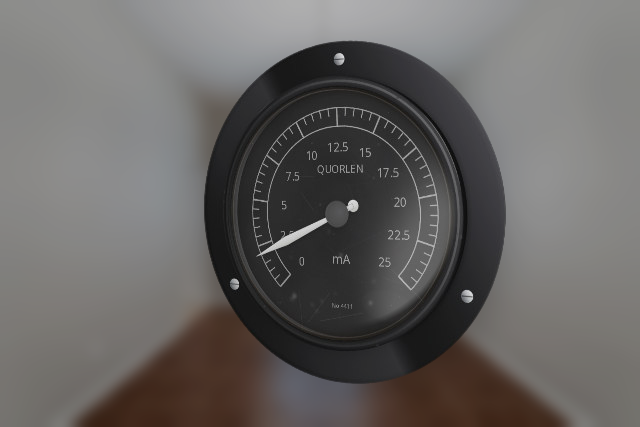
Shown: 2 mA
